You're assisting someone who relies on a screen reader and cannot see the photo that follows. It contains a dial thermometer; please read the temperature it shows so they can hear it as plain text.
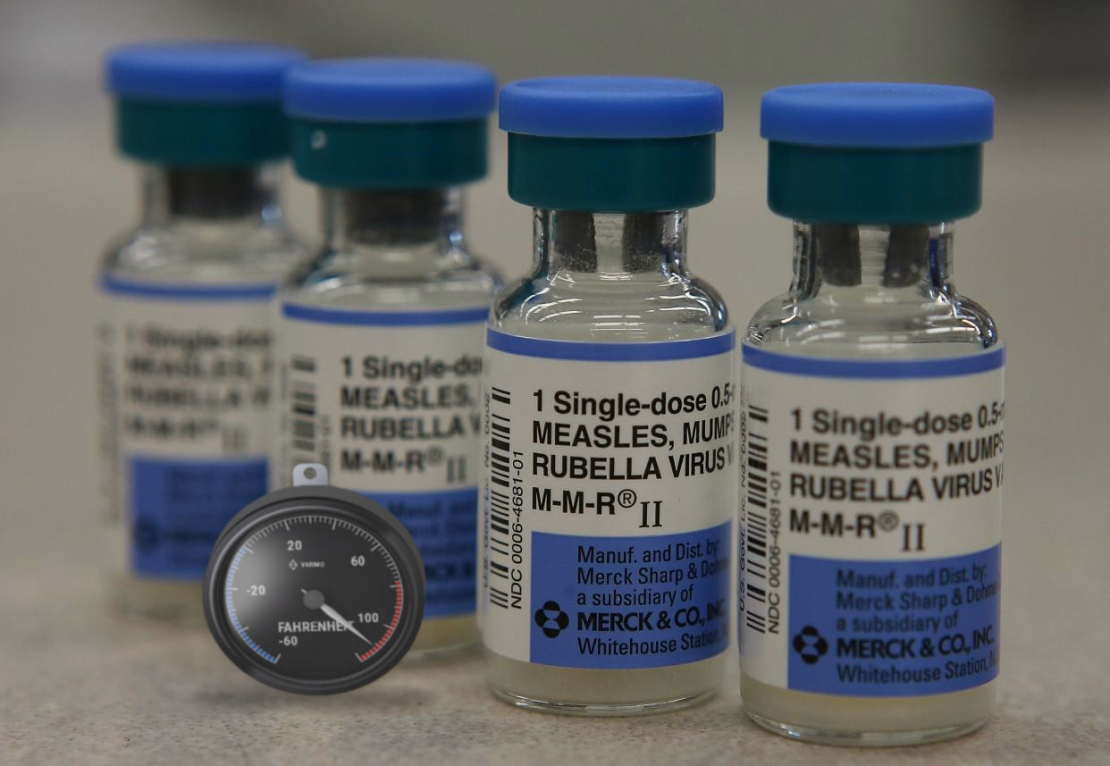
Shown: 110 °F
